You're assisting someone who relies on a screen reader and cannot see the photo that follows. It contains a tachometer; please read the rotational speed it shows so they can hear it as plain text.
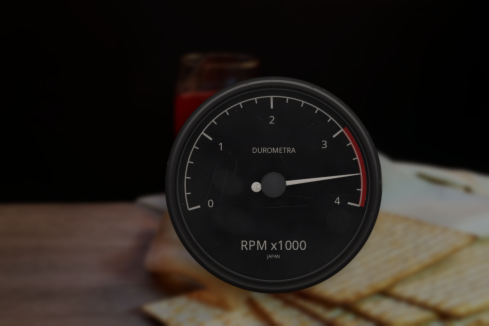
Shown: 3600 rpm
